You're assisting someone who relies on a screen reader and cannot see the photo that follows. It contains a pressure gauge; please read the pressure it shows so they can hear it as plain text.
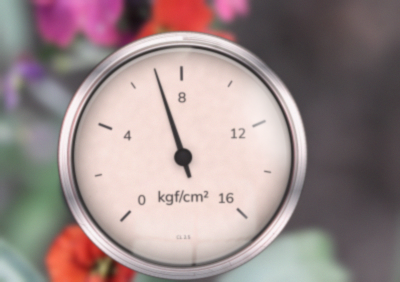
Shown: 7 kg/cm²
